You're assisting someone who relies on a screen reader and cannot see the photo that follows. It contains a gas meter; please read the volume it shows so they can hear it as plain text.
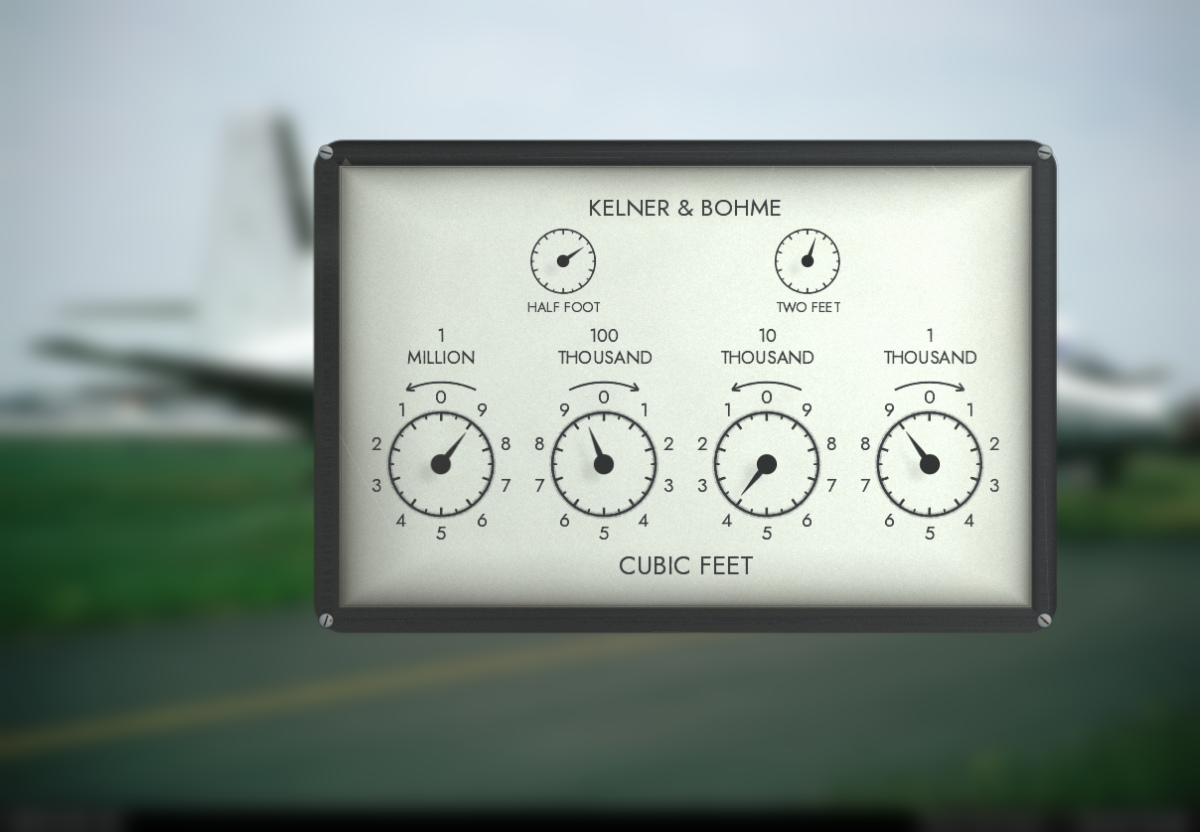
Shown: 893900 ft³
